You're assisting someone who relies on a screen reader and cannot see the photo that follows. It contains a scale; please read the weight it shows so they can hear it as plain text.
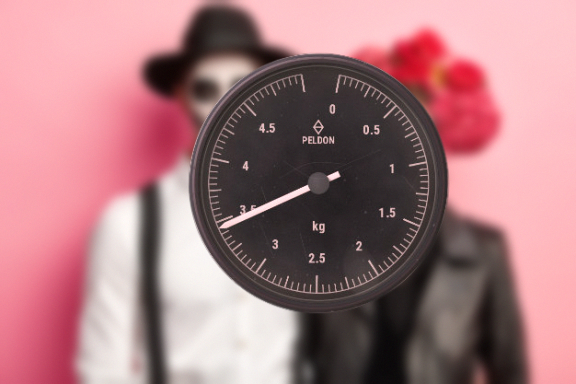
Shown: 3.45 kg
